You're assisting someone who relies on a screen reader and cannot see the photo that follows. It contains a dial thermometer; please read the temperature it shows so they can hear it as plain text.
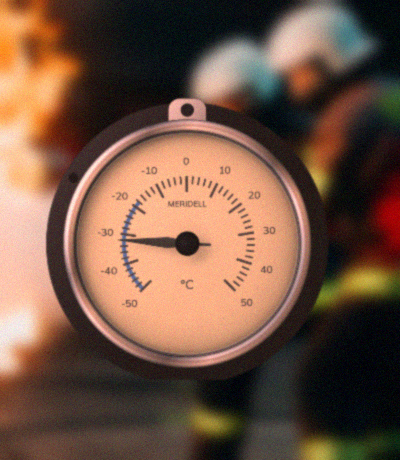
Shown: -32 °C
